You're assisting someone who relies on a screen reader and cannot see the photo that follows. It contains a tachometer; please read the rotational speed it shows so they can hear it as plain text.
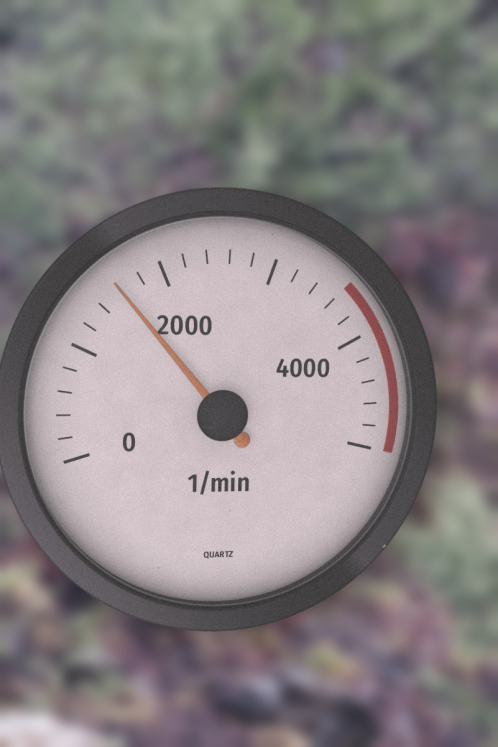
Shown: 1600 rpm
